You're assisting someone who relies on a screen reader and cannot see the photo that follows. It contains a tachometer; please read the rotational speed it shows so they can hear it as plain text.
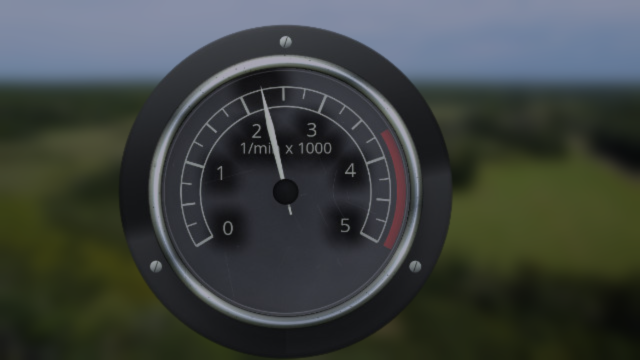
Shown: 2250 rpm
